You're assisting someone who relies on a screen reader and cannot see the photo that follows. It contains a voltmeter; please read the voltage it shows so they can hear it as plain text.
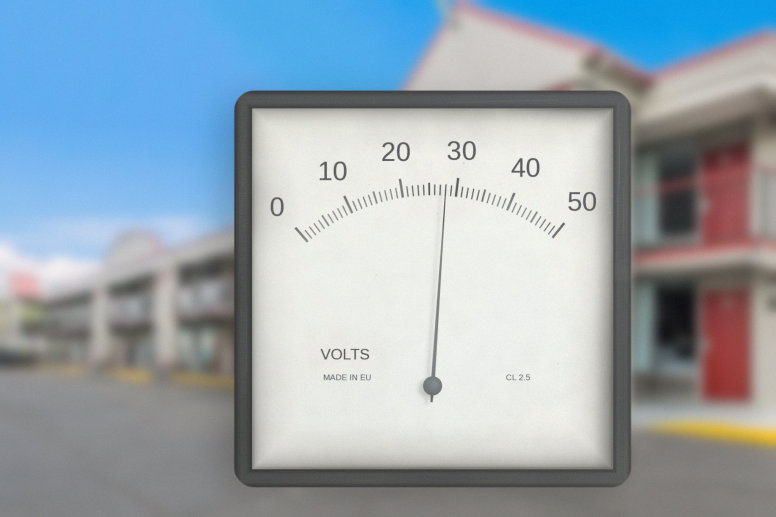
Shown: 28 V
